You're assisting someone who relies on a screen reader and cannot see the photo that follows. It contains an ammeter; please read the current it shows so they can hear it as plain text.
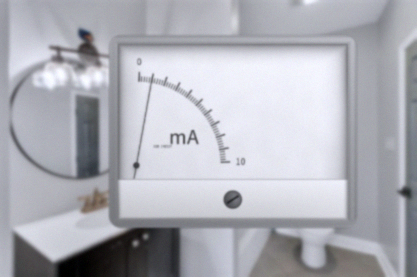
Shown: 1 mA
